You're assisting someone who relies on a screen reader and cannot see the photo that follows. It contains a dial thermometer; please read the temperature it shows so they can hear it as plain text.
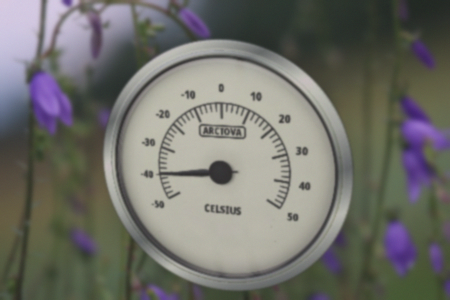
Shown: -40 °C
